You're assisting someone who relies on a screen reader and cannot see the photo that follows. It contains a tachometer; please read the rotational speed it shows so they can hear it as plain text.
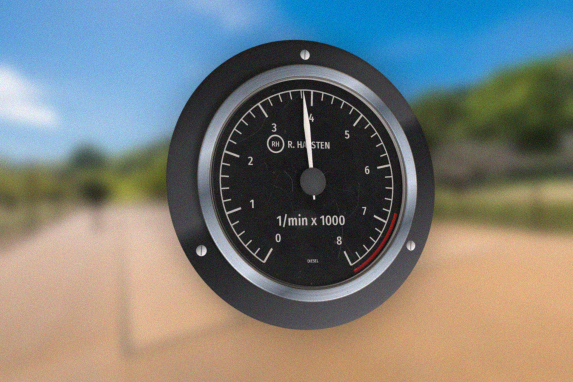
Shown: 3800 rpm
